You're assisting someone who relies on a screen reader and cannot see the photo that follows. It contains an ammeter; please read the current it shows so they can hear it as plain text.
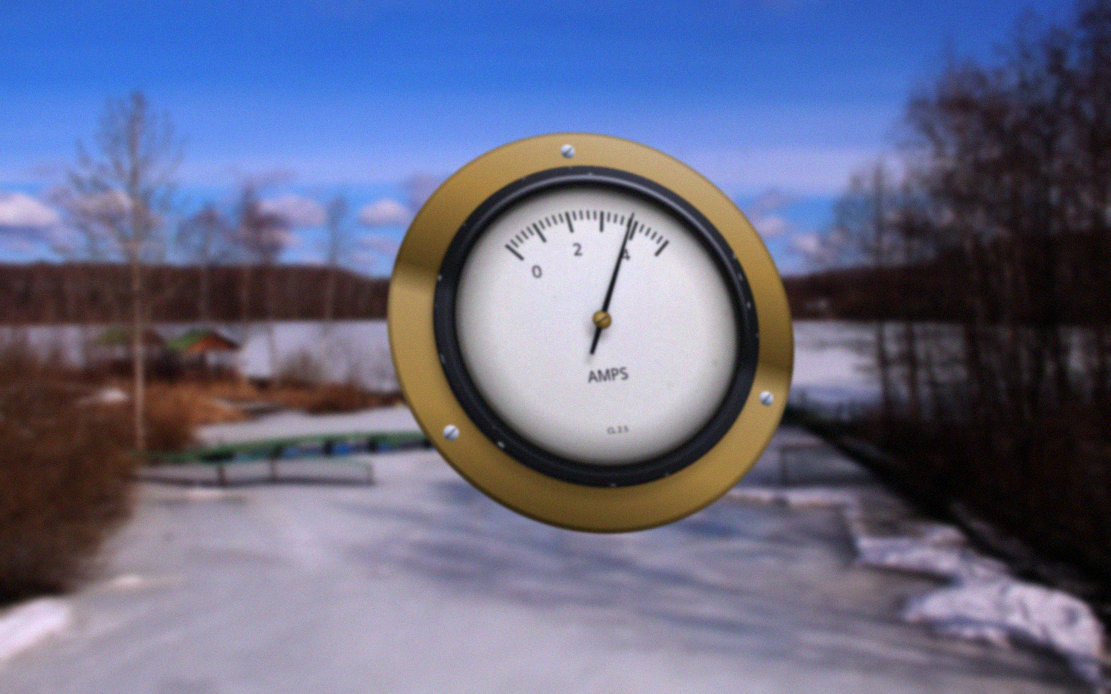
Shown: 3.8 A
